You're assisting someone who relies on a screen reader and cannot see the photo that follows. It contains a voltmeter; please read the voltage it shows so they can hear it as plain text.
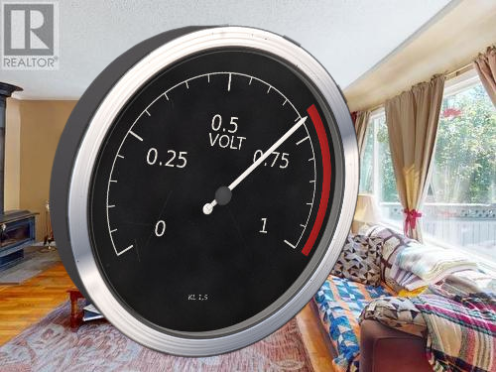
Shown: 0.7 V
